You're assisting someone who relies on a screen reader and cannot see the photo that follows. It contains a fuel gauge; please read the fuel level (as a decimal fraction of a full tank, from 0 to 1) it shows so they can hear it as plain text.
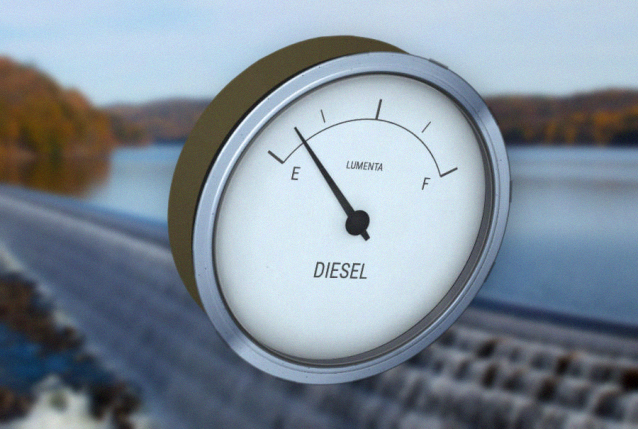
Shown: 0.125
